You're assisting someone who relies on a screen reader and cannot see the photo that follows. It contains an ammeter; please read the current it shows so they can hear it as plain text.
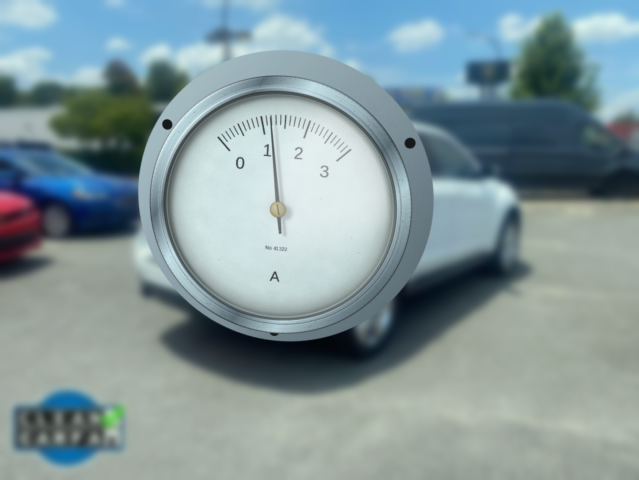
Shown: 1.2 A
